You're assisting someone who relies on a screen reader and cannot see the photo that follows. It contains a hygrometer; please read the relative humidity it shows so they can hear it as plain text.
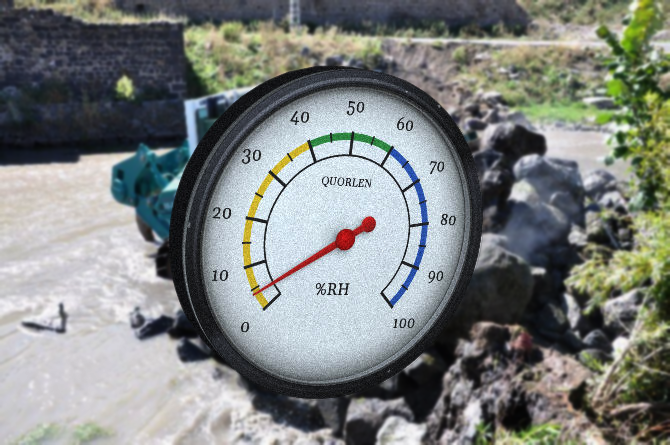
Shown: 5 %
